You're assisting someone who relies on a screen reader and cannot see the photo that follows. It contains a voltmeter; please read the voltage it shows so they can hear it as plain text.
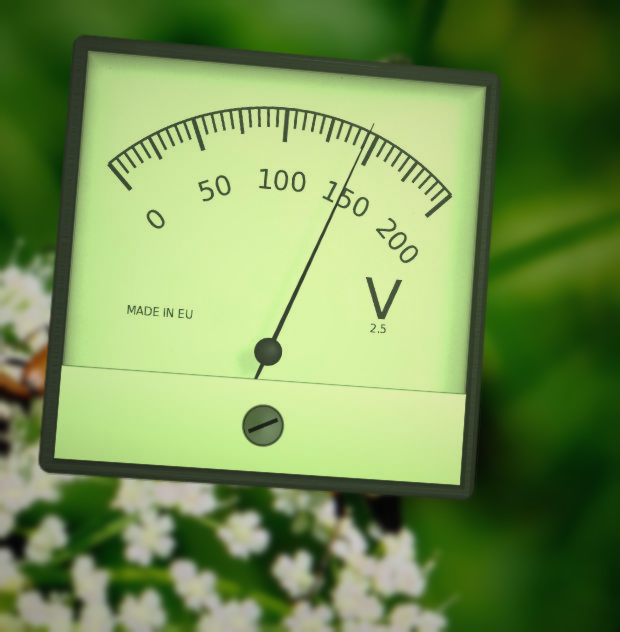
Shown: 145 V
